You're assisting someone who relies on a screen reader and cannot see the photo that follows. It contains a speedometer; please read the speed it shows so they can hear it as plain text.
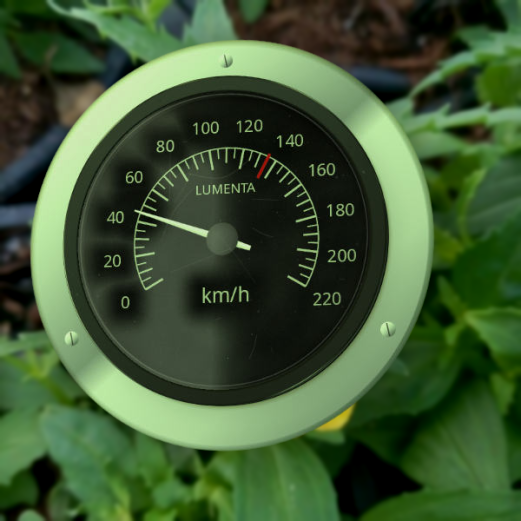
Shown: 45 km/h
